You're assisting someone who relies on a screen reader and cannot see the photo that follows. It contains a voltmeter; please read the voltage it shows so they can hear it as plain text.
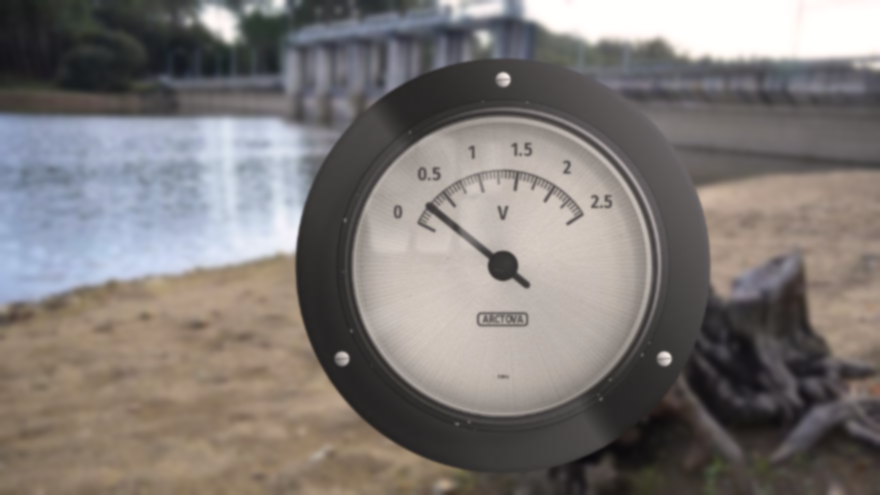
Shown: 0.25 V
